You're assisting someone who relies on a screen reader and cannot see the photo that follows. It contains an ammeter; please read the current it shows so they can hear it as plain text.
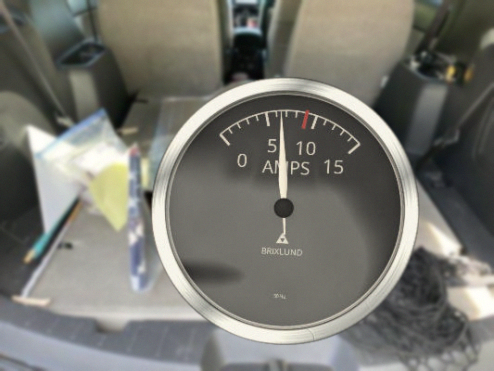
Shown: 6.5 A
